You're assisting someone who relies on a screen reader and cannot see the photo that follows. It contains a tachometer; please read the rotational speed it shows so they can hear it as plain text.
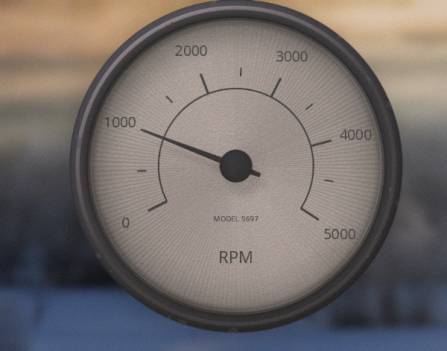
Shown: 1000 rpm
